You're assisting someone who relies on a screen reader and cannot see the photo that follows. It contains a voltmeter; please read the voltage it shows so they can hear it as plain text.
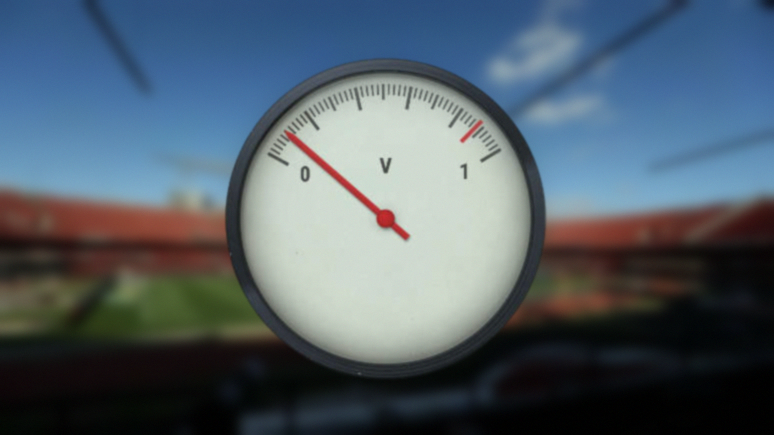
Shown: 0.1 V
